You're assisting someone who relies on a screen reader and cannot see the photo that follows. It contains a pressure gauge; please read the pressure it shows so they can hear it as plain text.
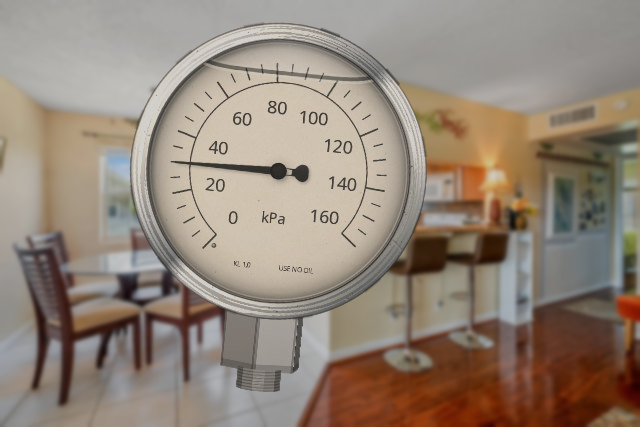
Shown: 30 kPa
